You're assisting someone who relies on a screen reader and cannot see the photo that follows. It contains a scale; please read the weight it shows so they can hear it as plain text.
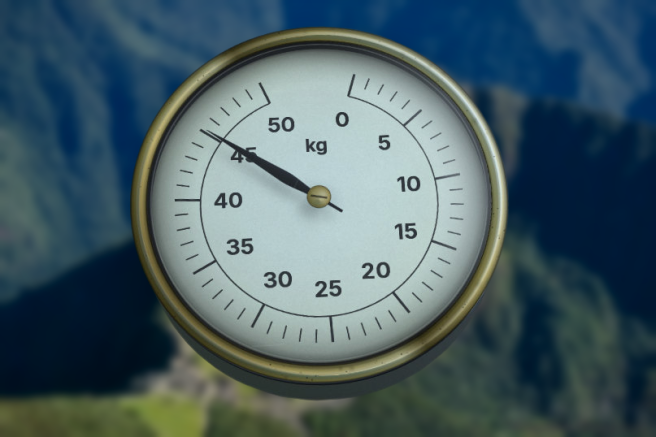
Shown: 45 kg
